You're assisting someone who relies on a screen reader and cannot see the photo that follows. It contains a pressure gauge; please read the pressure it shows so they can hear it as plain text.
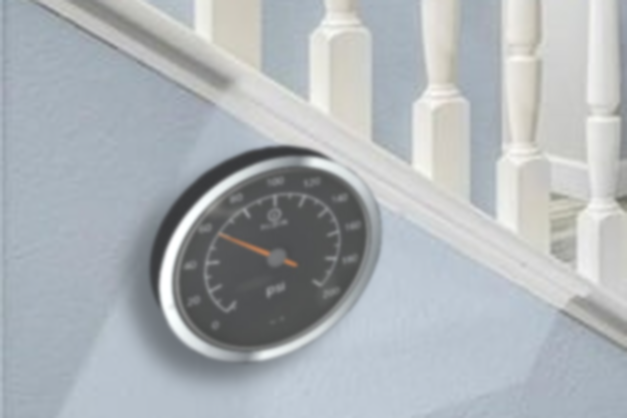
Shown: 60 psi
